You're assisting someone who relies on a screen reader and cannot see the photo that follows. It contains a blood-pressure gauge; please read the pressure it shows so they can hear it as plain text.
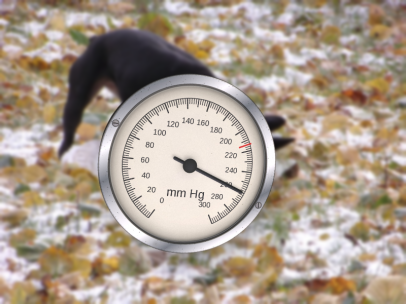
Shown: 260 mmHg
